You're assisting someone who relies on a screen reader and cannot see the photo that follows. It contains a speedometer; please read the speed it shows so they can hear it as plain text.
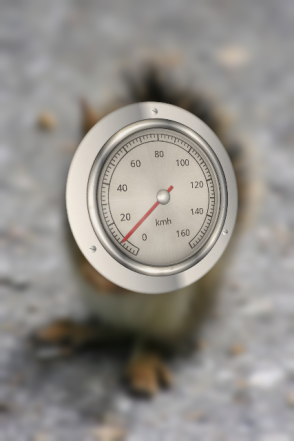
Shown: 10 km/h
